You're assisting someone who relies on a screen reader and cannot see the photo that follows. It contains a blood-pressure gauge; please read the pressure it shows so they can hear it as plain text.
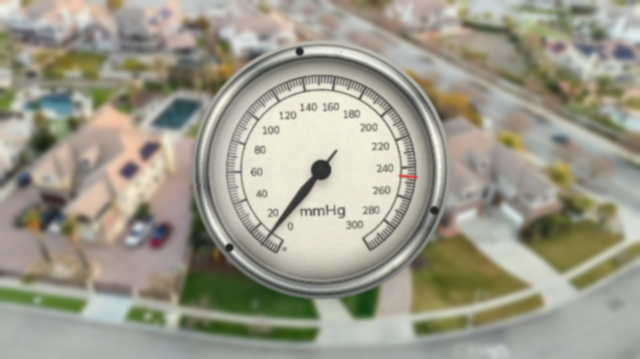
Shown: 10 mmHg
